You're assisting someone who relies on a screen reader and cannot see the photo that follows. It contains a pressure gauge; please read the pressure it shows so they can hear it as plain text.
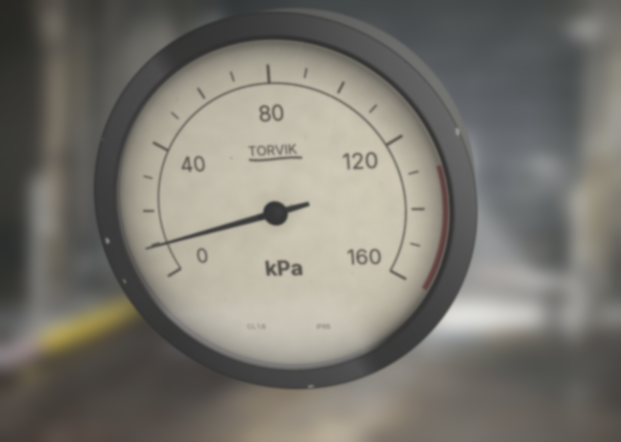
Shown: 10 kPa
